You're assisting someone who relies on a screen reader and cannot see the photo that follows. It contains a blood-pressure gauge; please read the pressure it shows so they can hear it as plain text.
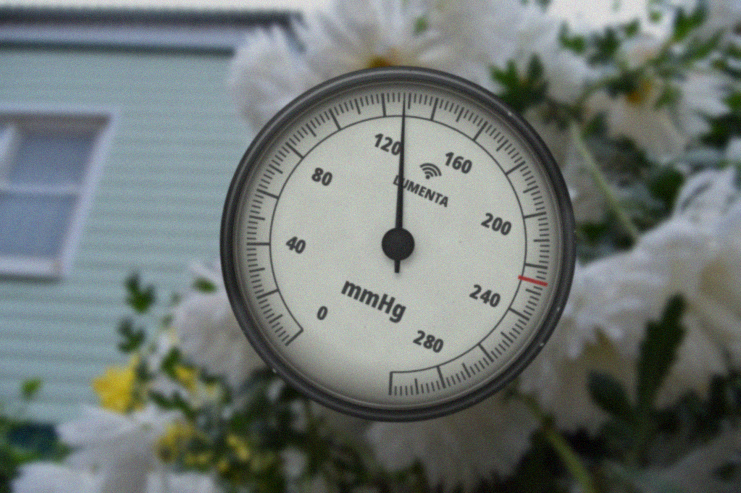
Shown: 128 mmHg
